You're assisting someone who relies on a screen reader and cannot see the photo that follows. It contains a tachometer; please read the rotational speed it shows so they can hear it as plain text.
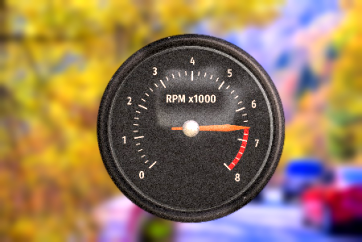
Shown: 6600 rpm
